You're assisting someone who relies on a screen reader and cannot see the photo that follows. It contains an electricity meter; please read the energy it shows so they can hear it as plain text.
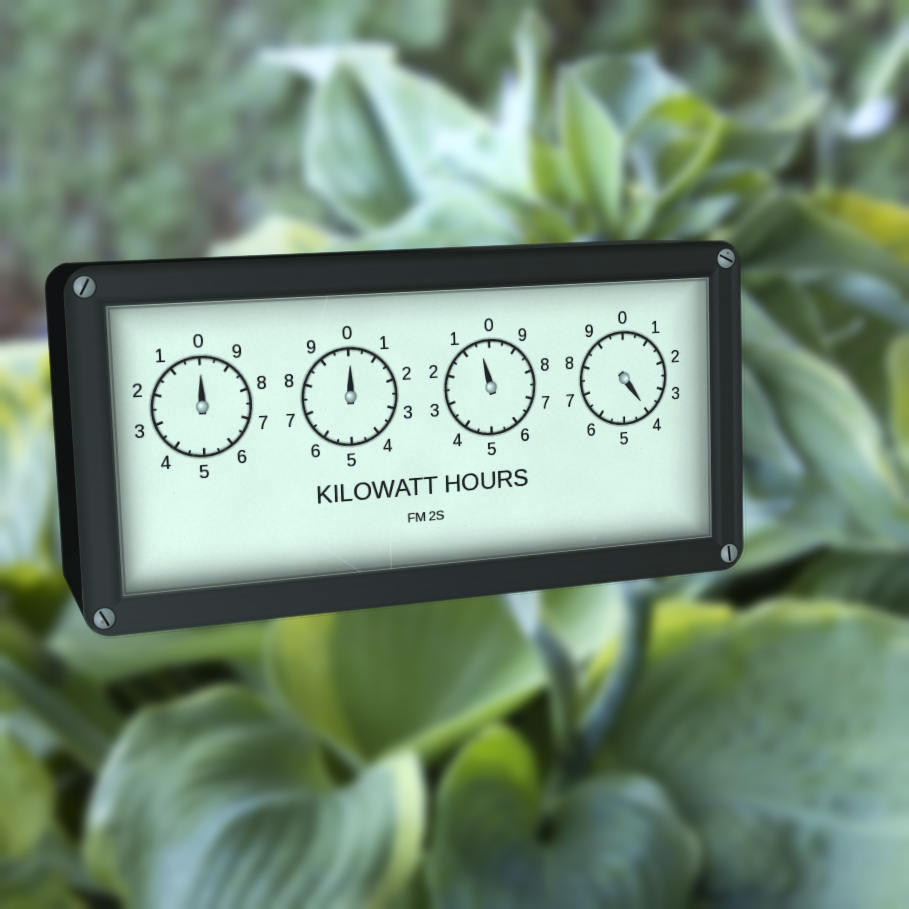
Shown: 4 kWh
